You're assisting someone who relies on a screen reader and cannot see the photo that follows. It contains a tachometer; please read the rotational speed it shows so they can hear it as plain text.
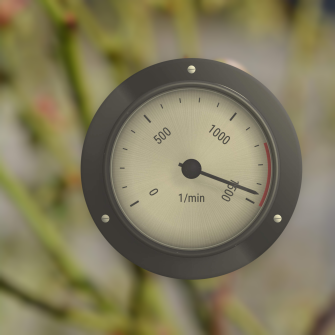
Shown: 1450 rpm
